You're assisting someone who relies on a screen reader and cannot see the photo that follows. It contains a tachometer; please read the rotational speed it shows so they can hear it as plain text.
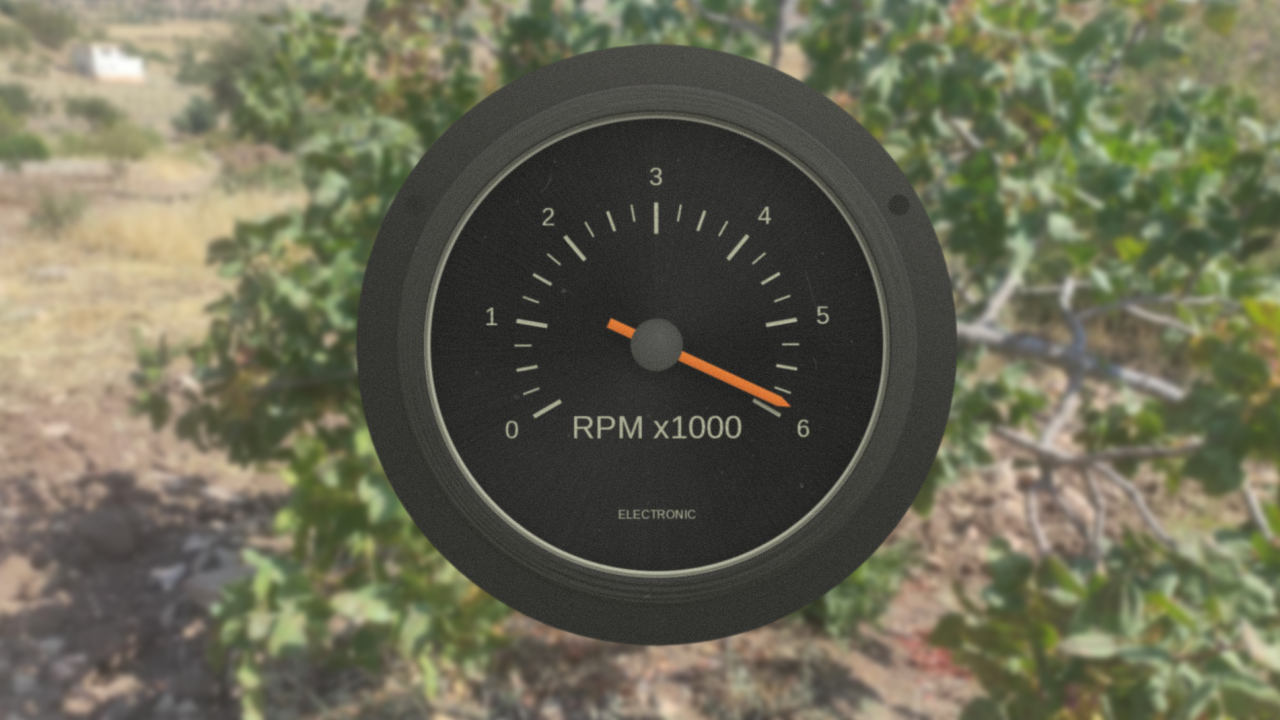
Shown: 5875 rpm
